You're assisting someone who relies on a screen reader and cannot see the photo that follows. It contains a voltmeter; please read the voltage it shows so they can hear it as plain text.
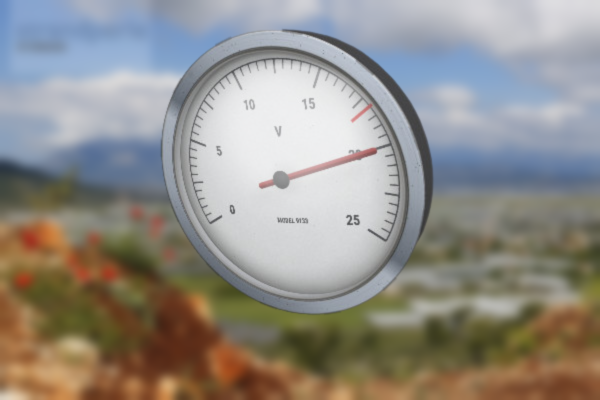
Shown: 20 V
